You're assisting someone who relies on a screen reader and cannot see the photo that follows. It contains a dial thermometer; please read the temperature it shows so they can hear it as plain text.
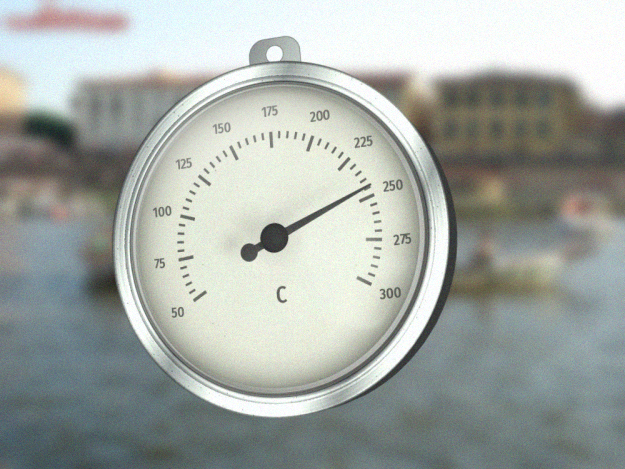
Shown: 245 °C
